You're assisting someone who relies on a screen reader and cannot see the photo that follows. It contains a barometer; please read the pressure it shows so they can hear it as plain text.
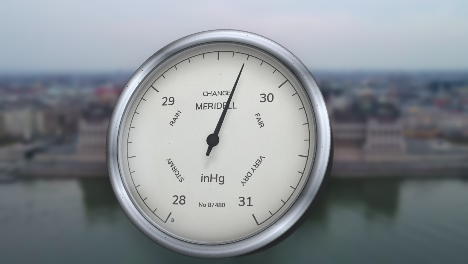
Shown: 29.7 inHg
